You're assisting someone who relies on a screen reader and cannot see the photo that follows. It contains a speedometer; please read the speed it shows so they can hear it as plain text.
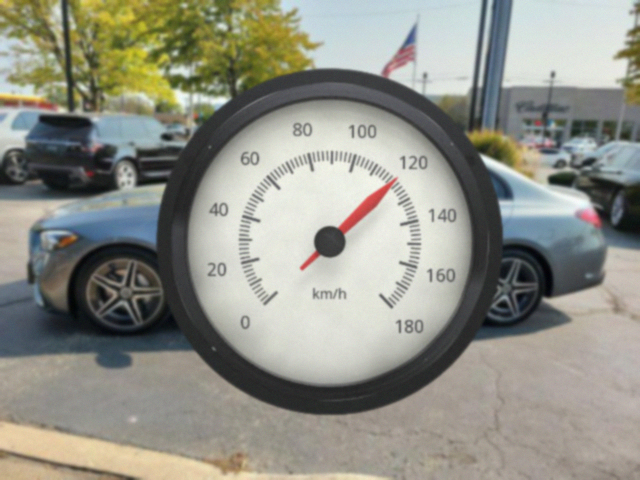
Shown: 120 km/h
